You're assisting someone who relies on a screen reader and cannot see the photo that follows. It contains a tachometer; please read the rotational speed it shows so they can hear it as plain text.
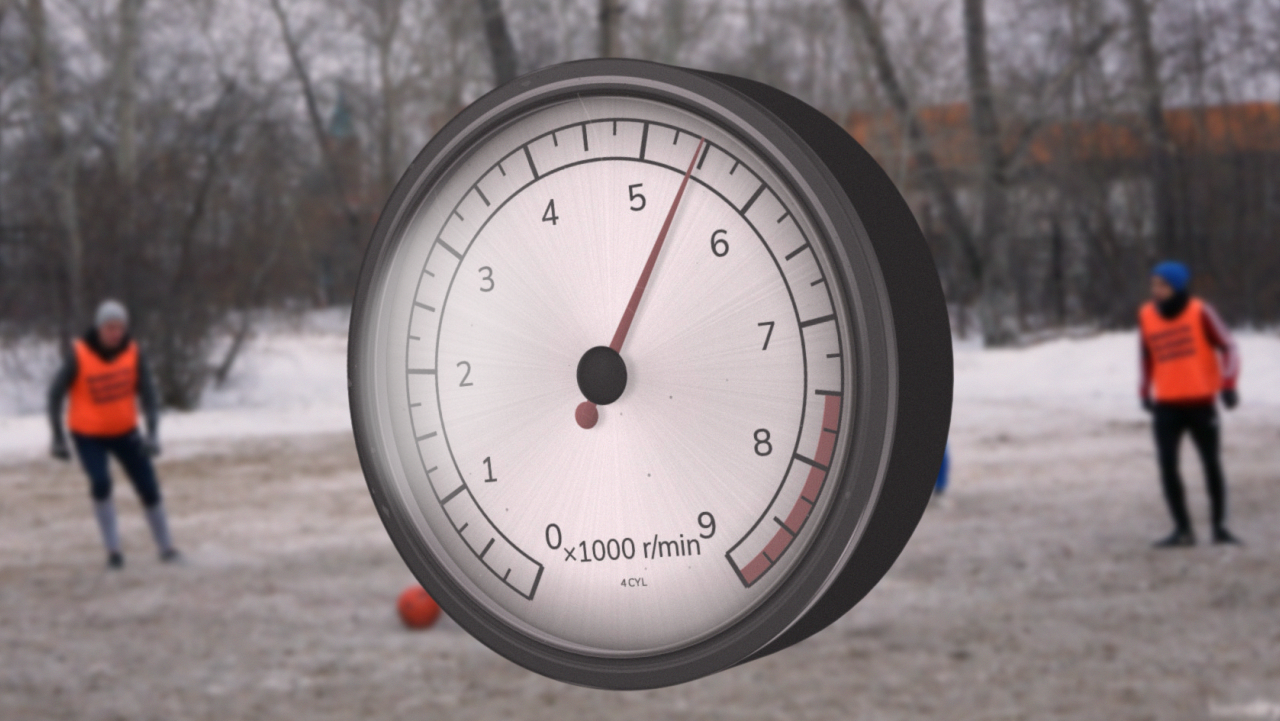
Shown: 5500 rpm
